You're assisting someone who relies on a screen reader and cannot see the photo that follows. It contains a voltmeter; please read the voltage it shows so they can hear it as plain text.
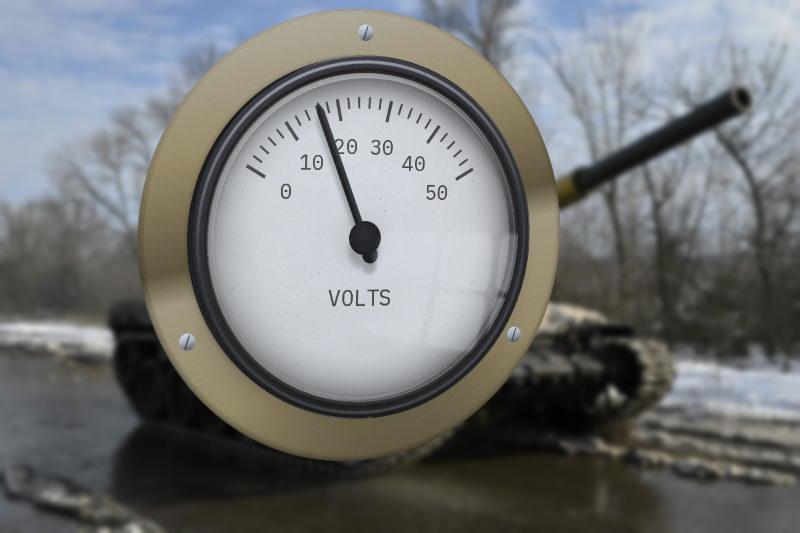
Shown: 16 V
